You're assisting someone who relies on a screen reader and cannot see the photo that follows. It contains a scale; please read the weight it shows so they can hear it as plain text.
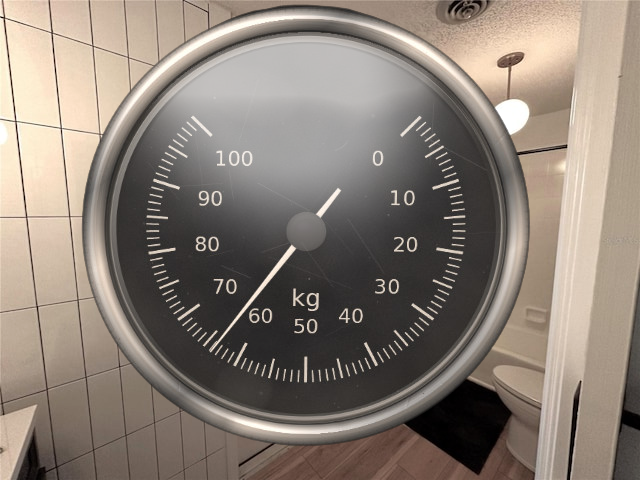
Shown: 64 kg
